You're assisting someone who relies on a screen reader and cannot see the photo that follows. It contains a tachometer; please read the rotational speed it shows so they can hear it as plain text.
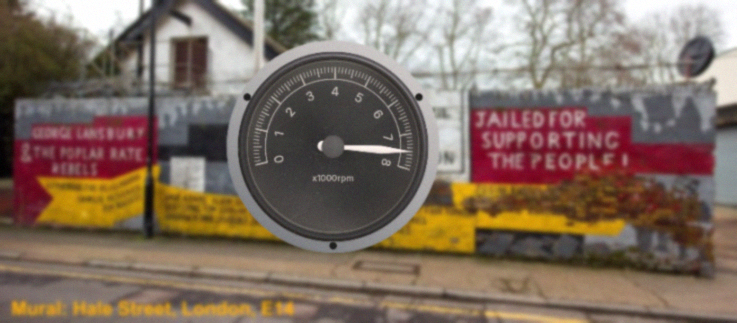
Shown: 7500 rpm
